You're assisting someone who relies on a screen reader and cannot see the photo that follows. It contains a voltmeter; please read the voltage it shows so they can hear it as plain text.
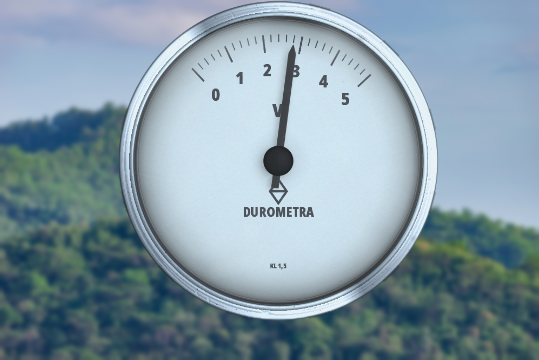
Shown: 2.8 V
